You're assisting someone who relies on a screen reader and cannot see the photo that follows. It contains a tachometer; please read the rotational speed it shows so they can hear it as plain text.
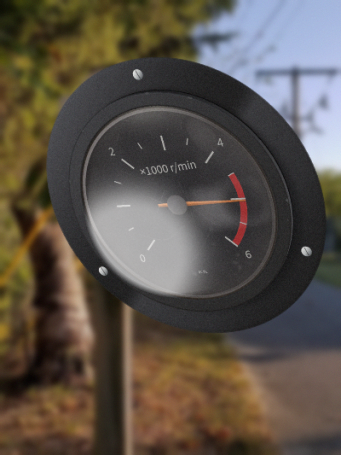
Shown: 5000 rpm
